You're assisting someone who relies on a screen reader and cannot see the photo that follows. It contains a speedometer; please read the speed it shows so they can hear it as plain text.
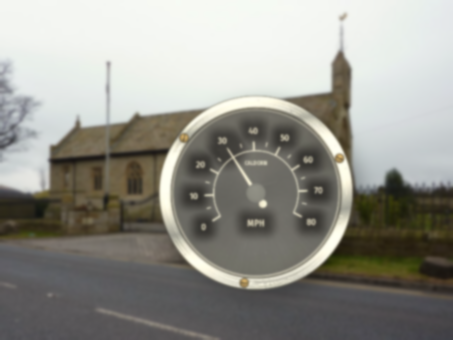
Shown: 30 mph
